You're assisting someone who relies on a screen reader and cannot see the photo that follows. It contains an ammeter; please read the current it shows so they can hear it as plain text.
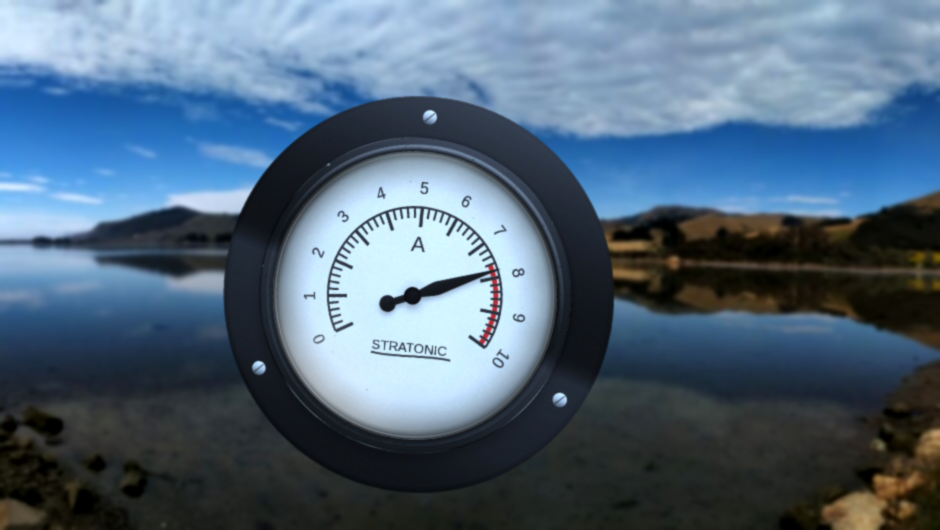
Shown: 7.8 A
